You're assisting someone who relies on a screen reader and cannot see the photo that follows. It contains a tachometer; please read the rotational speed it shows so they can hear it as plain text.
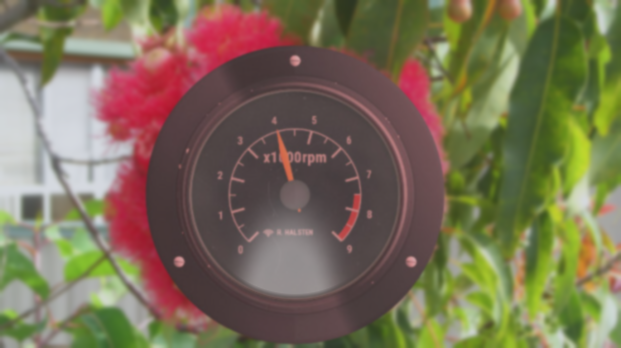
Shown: 4000 rpm
